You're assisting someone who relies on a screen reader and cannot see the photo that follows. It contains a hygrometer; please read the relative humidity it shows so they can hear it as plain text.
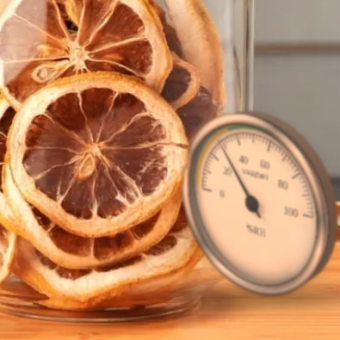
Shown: 30 %
